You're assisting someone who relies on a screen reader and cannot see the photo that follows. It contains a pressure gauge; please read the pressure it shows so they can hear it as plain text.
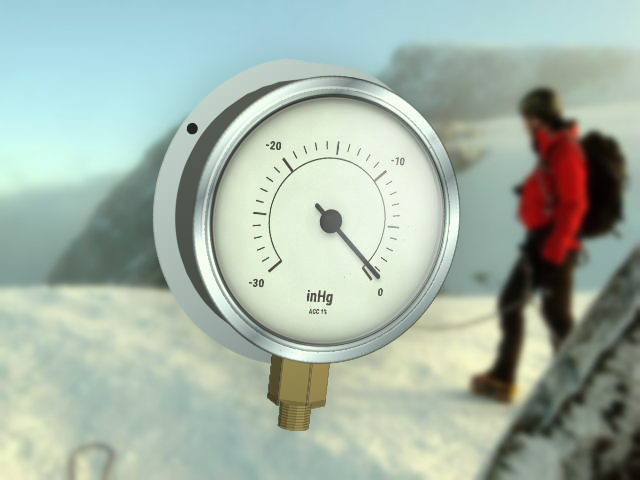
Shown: -0.5 inHg
